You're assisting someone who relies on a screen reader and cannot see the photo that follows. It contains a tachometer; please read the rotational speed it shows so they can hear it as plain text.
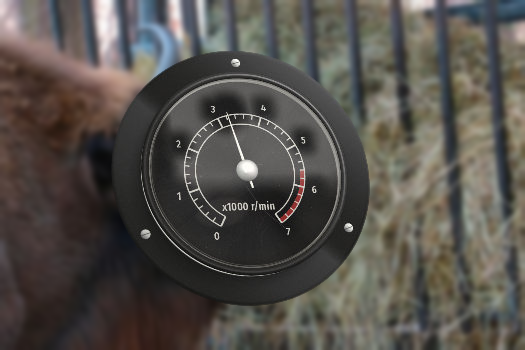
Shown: 3200 rpm
